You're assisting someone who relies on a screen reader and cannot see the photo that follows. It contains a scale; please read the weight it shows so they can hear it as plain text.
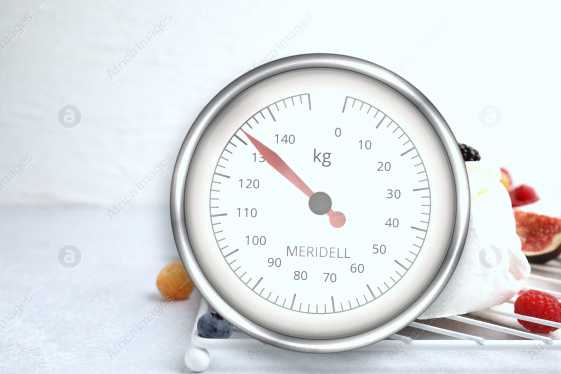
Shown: 132 kg
